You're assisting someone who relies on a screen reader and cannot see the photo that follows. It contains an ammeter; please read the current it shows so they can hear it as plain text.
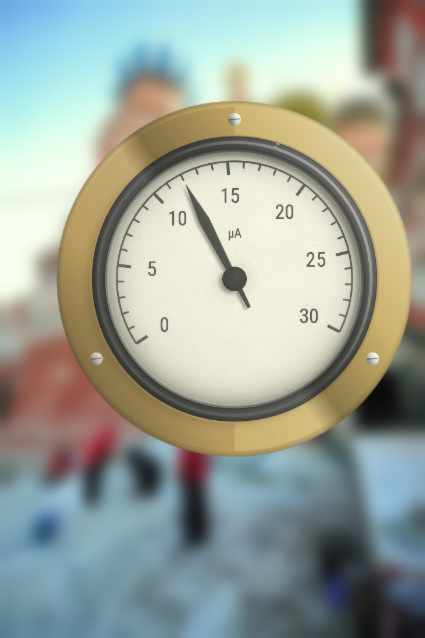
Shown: 12 µA
